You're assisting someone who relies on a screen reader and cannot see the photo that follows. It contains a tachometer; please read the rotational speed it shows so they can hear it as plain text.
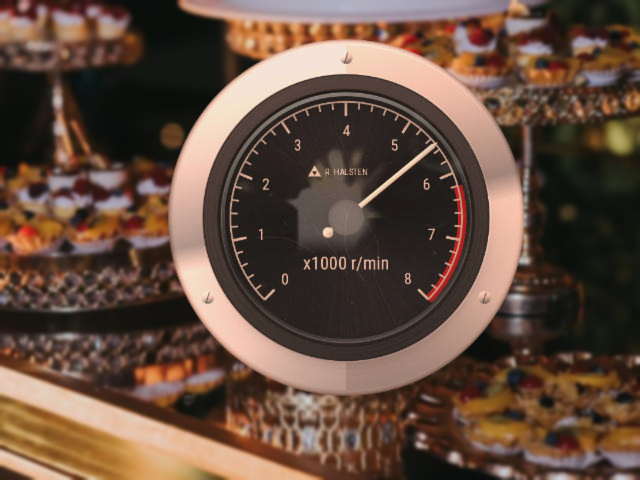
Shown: 5500 rpm
